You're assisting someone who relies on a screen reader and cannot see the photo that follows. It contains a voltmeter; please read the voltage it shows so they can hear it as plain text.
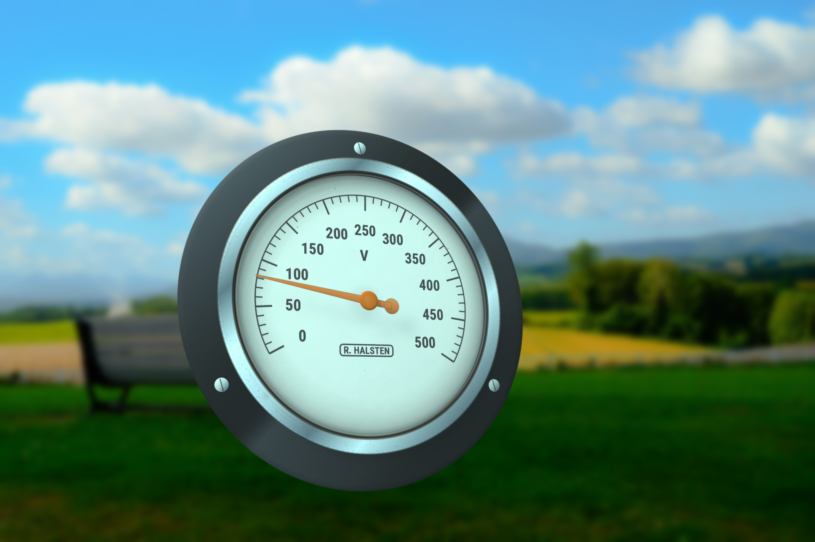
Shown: 80 V
